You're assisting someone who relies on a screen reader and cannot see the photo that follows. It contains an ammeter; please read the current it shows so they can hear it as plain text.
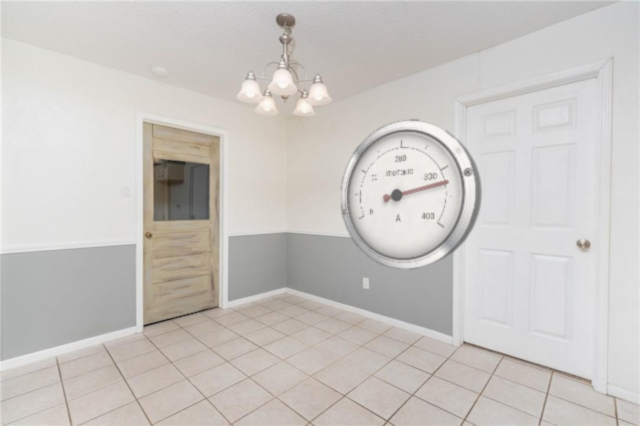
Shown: 325 A
